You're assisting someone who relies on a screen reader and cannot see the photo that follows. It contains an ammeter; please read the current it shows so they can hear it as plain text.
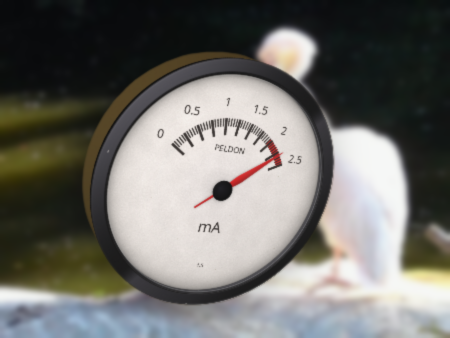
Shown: 2.25 mA
